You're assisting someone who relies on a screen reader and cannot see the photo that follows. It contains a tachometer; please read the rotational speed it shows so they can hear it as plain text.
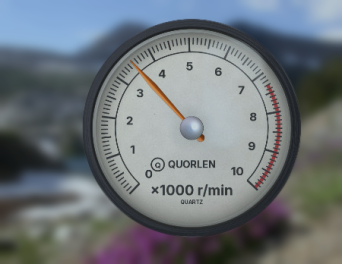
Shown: 3500 rpm
